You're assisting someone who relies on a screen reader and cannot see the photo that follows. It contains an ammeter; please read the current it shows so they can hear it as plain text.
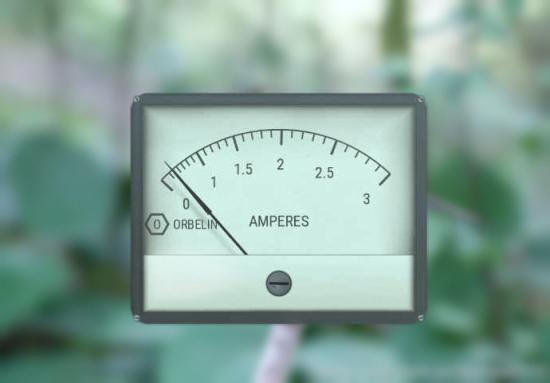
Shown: 0.5 A
